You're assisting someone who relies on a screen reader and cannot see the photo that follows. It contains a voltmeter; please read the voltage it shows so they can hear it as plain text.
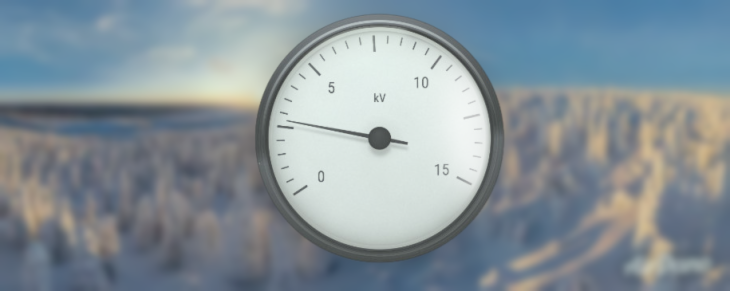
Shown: 2.75 kV
